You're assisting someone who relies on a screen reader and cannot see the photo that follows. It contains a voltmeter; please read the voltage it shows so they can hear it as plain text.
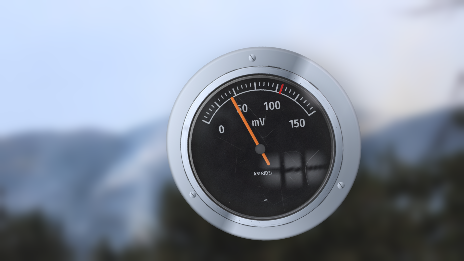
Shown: 45 mV
